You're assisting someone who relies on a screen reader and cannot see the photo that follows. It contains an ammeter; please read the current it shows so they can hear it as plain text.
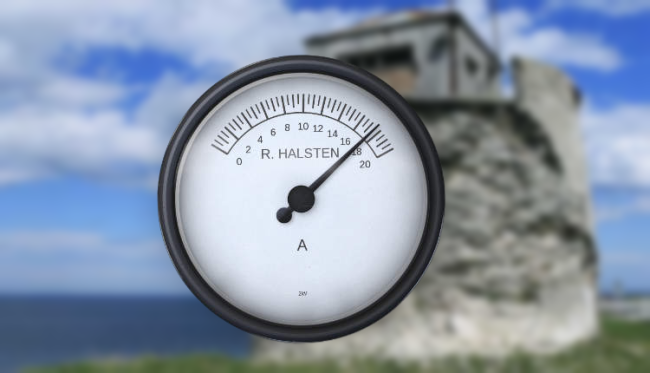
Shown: 17.5 A
